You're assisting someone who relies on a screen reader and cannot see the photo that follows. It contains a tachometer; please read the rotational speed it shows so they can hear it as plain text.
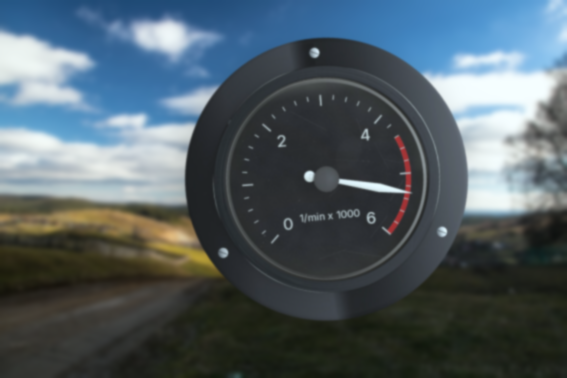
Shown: 5300 rpm
